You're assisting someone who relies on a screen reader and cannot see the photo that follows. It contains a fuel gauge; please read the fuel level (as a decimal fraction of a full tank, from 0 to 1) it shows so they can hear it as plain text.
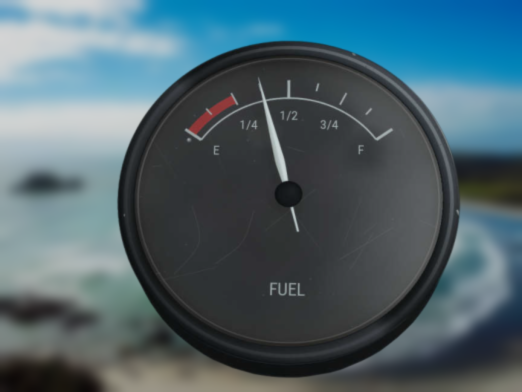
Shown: 0.375
